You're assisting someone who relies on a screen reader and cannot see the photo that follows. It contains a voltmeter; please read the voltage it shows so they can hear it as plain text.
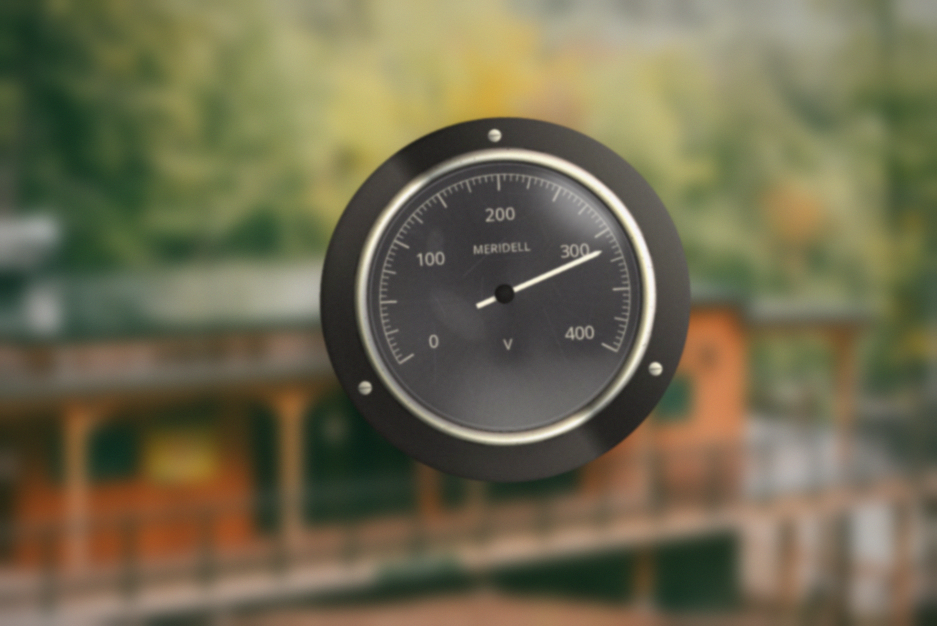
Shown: 315 V
